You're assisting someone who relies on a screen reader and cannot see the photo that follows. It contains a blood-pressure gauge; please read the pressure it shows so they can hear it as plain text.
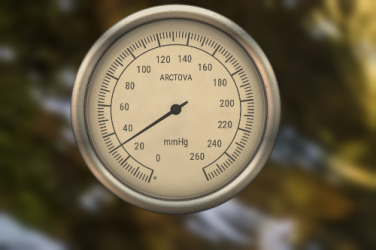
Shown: 30 mmHg
